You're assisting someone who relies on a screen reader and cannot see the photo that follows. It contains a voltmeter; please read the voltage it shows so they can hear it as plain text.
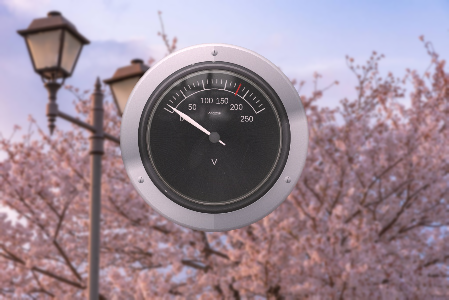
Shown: 10 V
